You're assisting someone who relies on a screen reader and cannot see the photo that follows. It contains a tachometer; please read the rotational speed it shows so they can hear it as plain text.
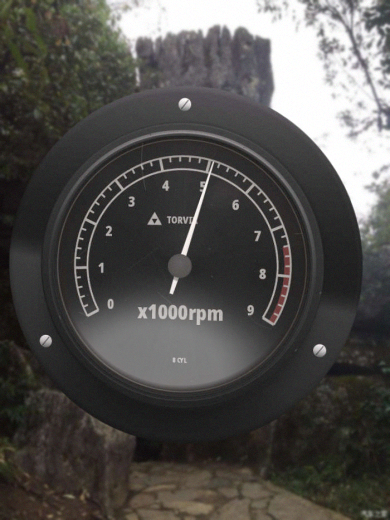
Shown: 5100 rpm
